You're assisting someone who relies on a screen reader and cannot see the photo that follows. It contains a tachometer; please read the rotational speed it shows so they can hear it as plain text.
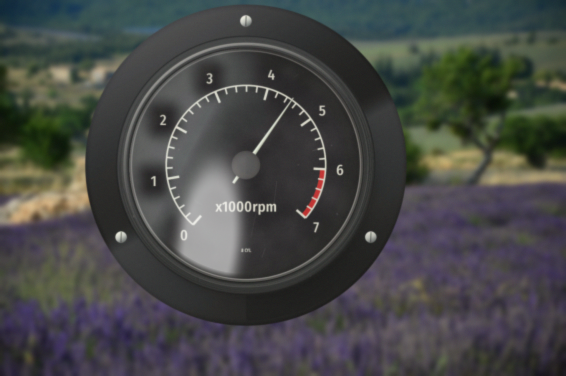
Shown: 4500 rpm
